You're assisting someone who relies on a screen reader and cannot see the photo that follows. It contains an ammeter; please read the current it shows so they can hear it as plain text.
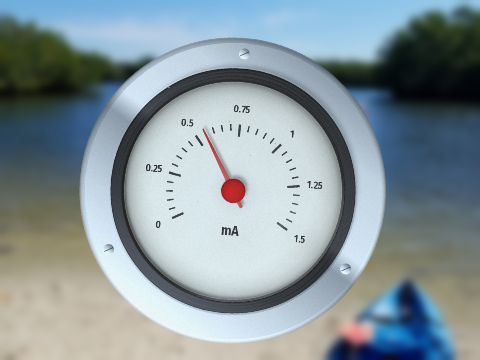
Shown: 0.55 mA
